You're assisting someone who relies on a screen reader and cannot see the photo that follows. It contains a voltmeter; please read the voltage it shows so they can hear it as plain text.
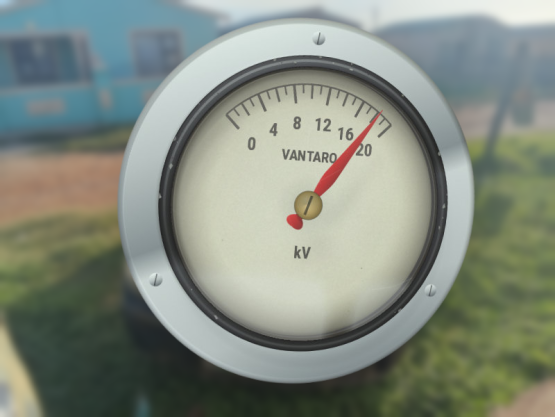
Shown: 18 kV
